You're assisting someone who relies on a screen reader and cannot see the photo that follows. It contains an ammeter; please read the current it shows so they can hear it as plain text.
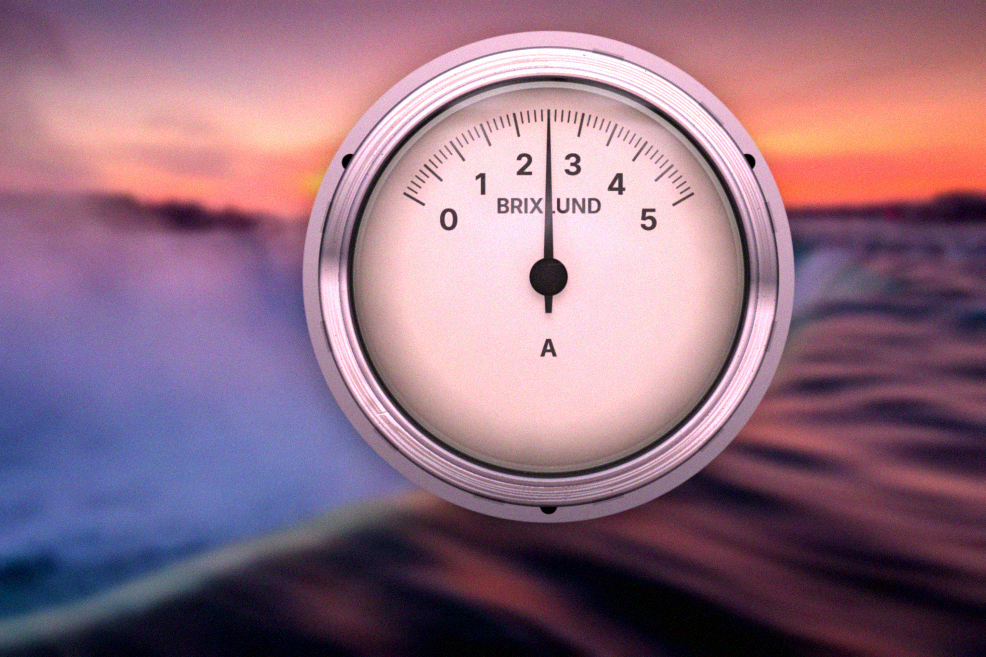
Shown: 2.5 A
